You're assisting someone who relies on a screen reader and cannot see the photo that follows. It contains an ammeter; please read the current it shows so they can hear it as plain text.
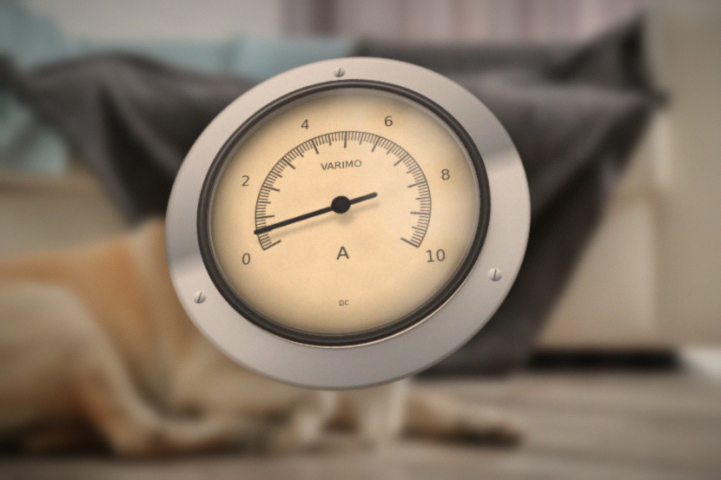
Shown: 0.5 A
